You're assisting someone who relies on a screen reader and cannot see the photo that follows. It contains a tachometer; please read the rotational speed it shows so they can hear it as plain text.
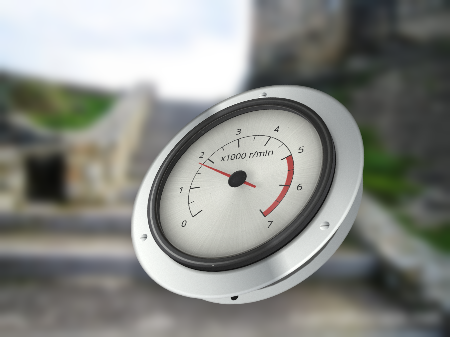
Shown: 1750 rpm
